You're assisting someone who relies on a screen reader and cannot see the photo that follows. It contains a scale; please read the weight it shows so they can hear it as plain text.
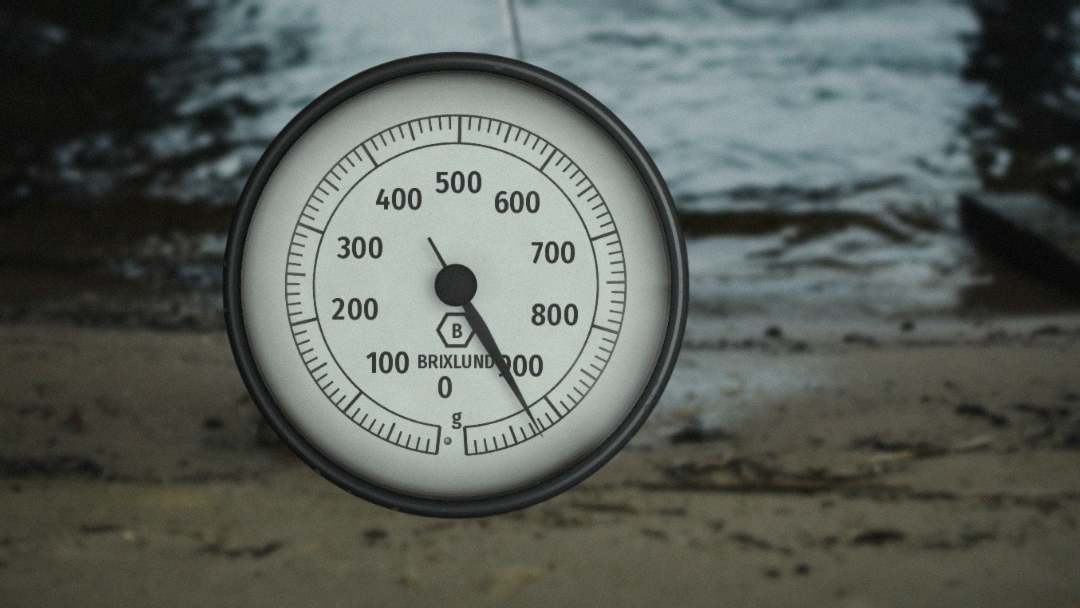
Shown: 925 g
